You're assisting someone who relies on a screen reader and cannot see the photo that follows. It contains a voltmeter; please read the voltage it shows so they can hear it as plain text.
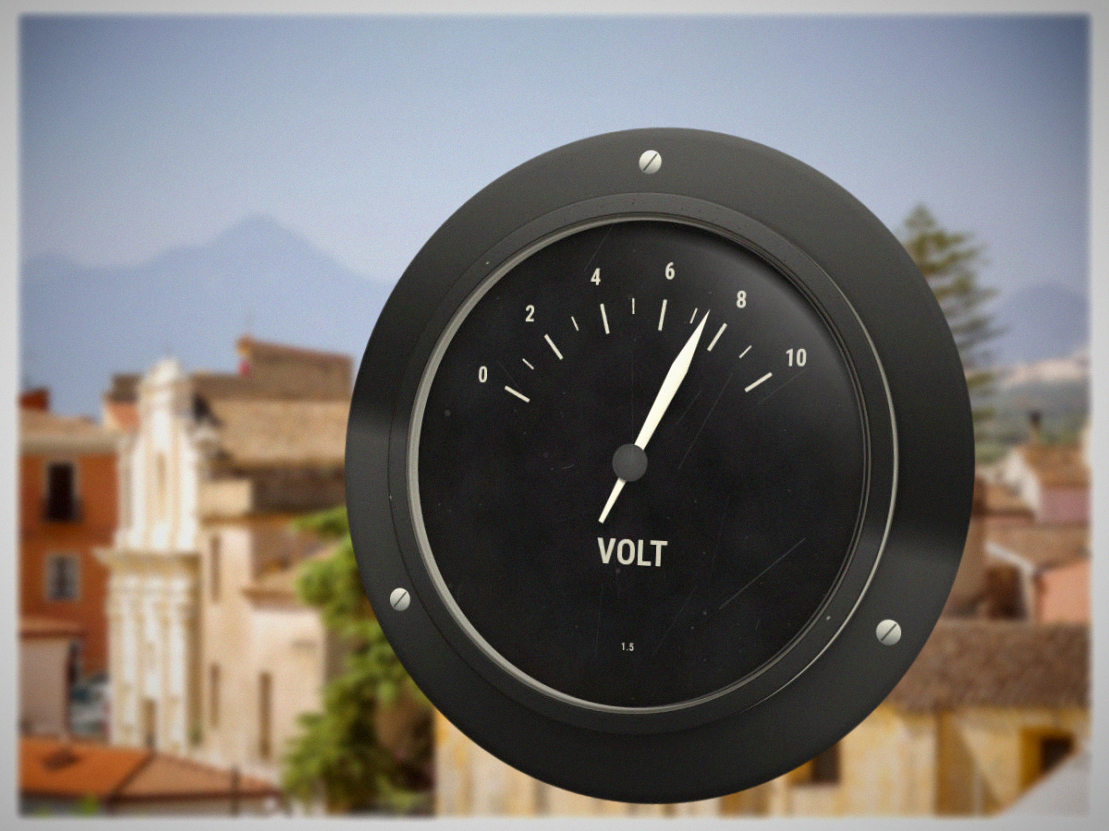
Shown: 7.5 V
